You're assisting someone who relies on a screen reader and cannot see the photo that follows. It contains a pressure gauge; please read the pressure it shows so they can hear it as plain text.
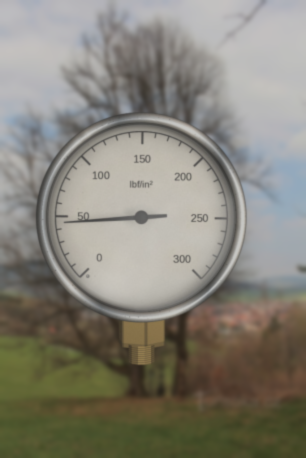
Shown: 45 psi
